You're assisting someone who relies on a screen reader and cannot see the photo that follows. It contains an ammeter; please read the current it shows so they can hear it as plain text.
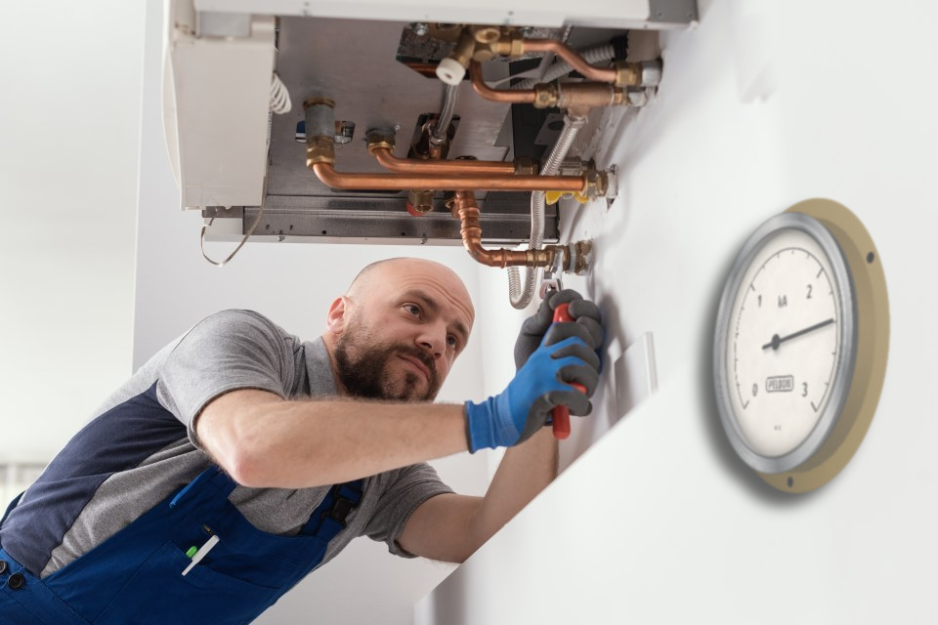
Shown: 2.4 kA
